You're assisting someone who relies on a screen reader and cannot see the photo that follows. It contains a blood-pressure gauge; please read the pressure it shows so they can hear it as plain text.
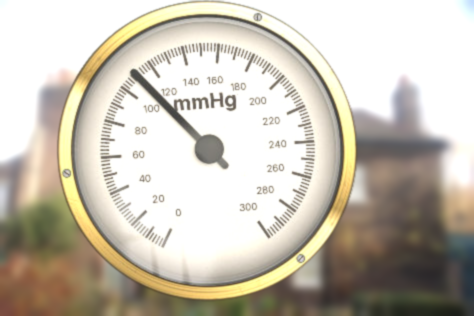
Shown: 110 mmHg
